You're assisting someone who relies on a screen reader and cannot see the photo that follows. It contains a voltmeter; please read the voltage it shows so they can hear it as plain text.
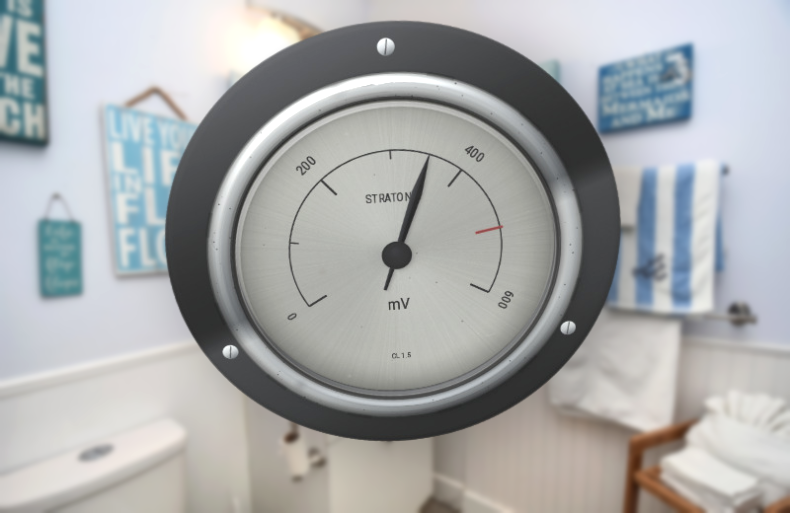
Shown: 350 mV
